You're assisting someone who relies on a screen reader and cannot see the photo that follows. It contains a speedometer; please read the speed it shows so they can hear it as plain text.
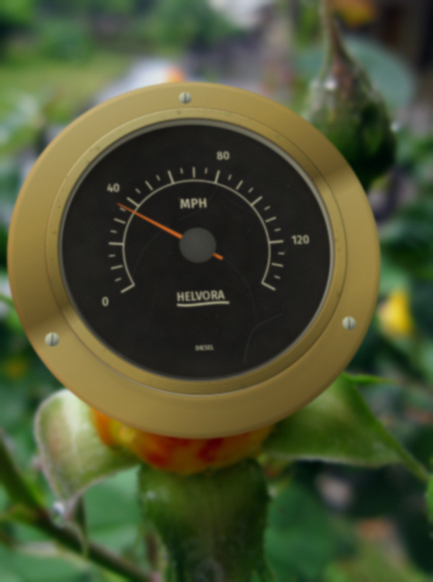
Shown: 35 mph
